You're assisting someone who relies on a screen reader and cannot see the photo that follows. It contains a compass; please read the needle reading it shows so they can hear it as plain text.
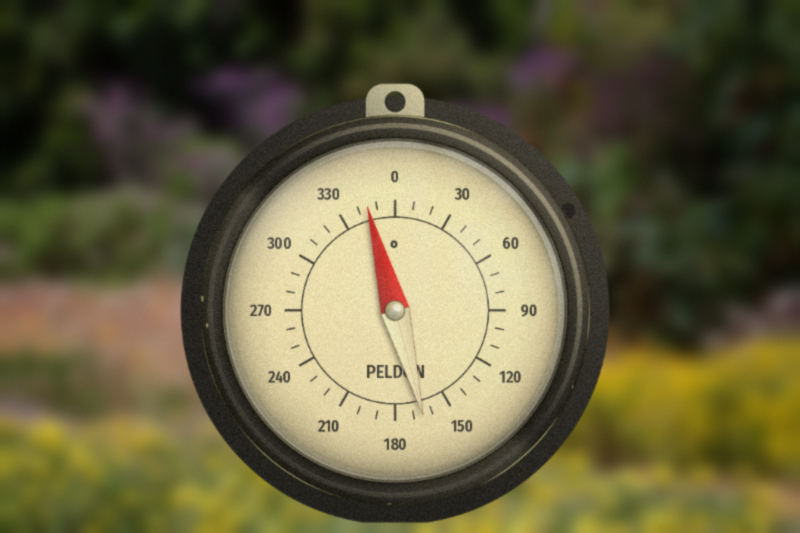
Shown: 345 °
